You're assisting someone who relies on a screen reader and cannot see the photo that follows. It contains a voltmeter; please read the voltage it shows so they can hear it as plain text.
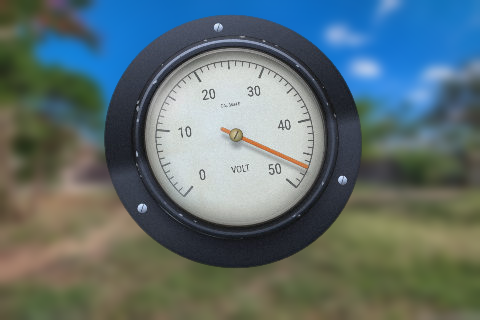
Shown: 47 V
